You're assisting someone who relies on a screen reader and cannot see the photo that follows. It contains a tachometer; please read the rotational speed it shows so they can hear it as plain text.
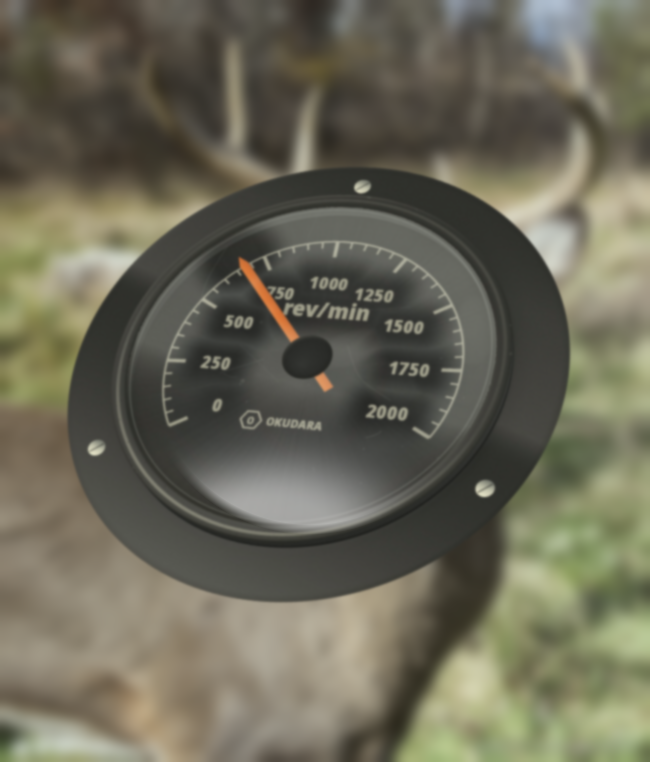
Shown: 675 rpm
